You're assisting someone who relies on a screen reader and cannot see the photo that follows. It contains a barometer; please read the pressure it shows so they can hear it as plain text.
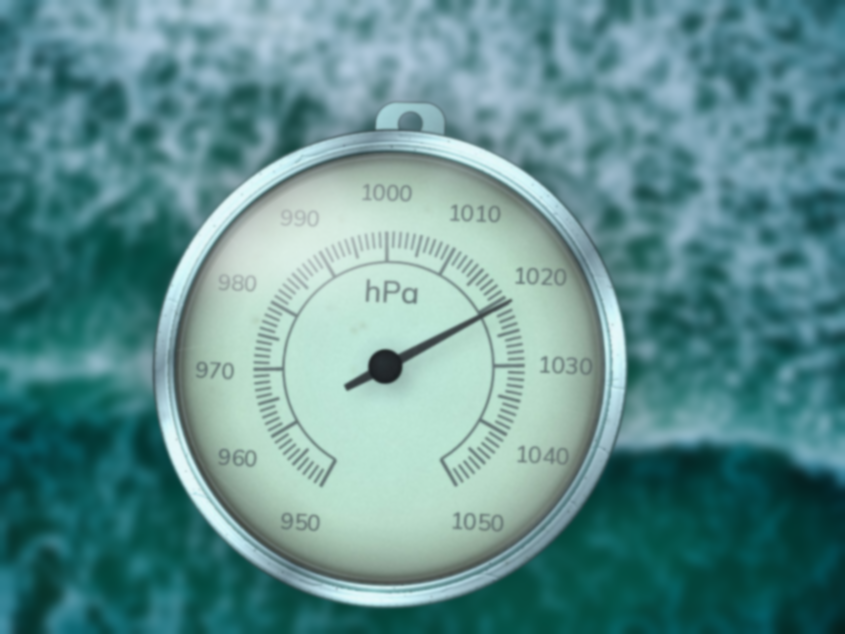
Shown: 1021 hPa
